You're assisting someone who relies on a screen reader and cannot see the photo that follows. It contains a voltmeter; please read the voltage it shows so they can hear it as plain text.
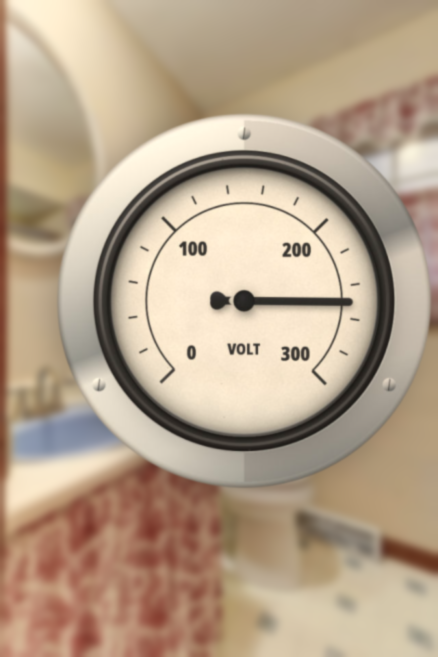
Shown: 250 V
